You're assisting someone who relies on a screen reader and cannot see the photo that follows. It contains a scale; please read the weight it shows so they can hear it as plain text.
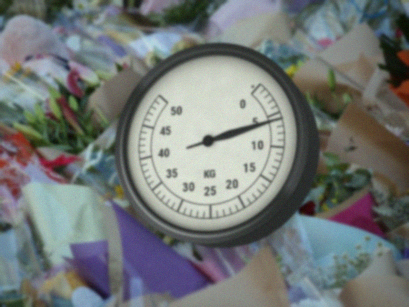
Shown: 6 kg
